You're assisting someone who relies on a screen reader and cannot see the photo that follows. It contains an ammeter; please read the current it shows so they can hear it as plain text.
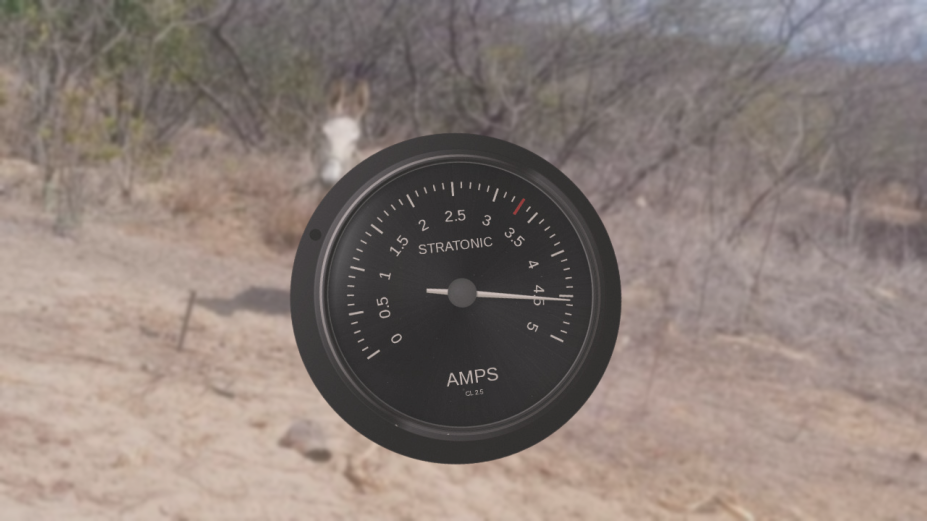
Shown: 4.55 A
